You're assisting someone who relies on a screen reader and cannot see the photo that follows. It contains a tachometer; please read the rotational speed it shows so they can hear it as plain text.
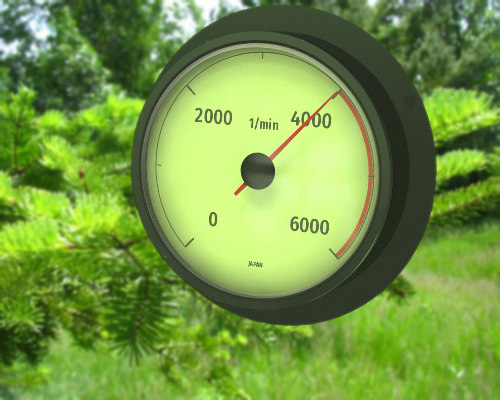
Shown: 4000 rpm
